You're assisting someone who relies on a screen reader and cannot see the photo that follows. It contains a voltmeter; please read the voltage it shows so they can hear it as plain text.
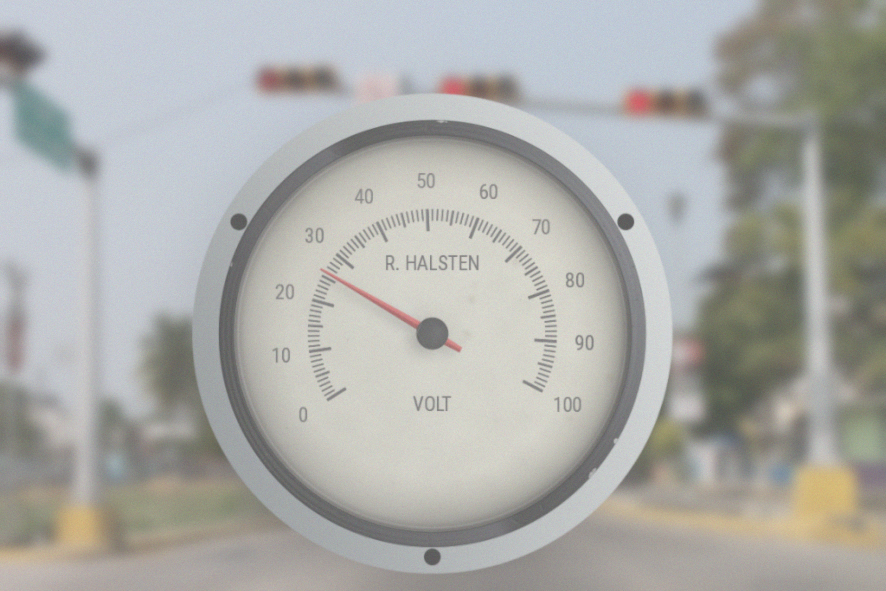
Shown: 26 V
